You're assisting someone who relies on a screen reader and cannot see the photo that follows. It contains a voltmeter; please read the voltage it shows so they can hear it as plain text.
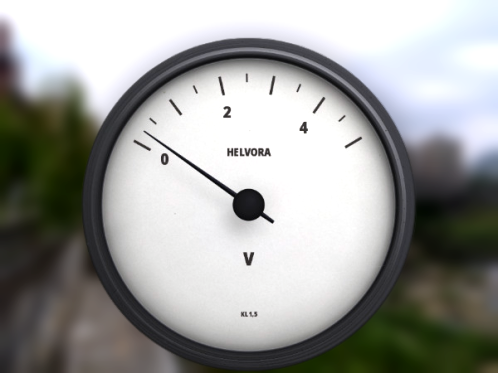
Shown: 0.25 V
